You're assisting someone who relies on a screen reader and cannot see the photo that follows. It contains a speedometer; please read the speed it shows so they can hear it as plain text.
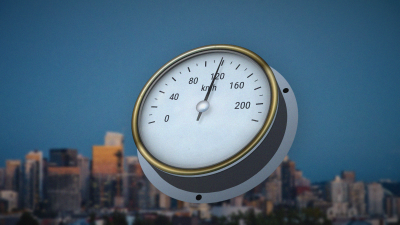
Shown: 120 km/h
